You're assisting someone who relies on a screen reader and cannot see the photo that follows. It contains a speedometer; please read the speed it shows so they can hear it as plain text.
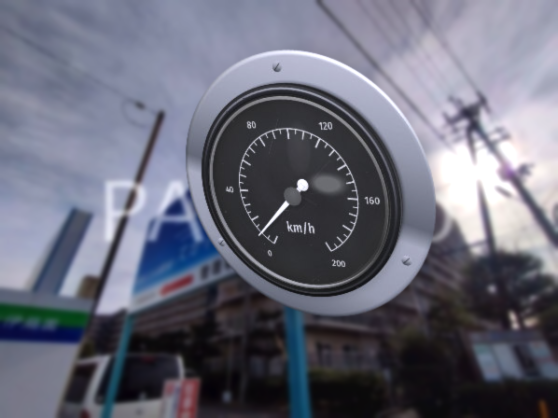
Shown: 10 km/h
